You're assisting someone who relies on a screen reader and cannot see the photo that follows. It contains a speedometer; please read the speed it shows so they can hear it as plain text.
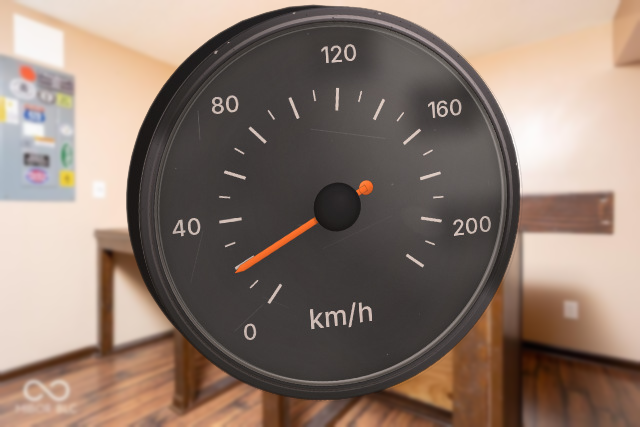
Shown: 20 km/h
